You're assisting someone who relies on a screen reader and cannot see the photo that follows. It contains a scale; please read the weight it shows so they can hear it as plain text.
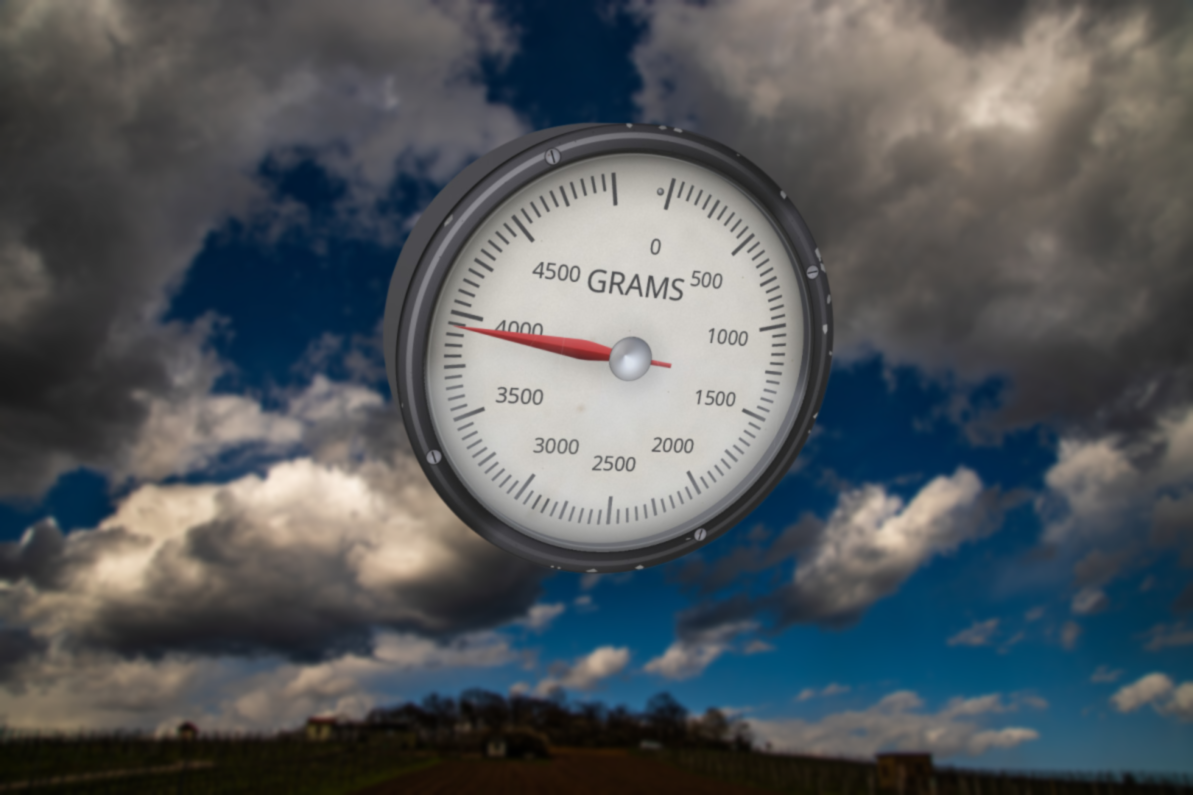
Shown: 3950 g
